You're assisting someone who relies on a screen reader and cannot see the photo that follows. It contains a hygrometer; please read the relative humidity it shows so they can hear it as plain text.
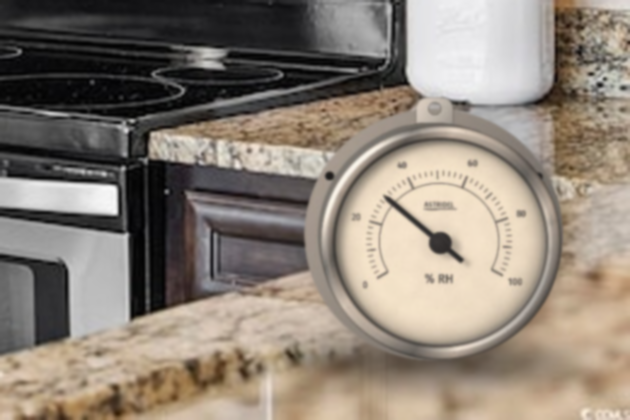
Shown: 30 %
